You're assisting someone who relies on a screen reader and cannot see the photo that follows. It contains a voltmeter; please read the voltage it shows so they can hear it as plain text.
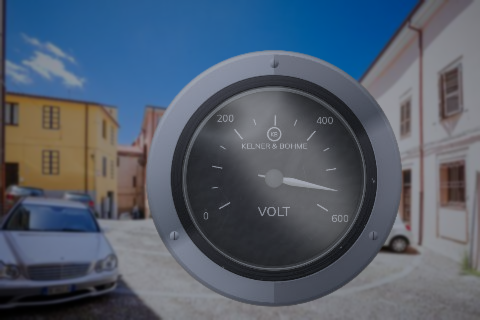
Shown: 550 V
